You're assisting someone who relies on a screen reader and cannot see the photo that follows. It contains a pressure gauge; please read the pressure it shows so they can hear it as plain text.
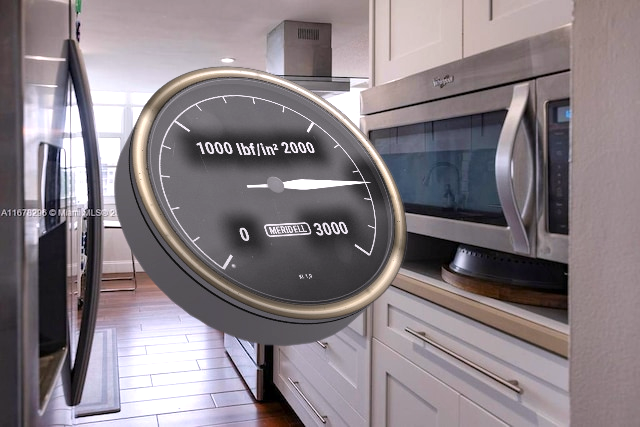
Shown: 2500 psi
